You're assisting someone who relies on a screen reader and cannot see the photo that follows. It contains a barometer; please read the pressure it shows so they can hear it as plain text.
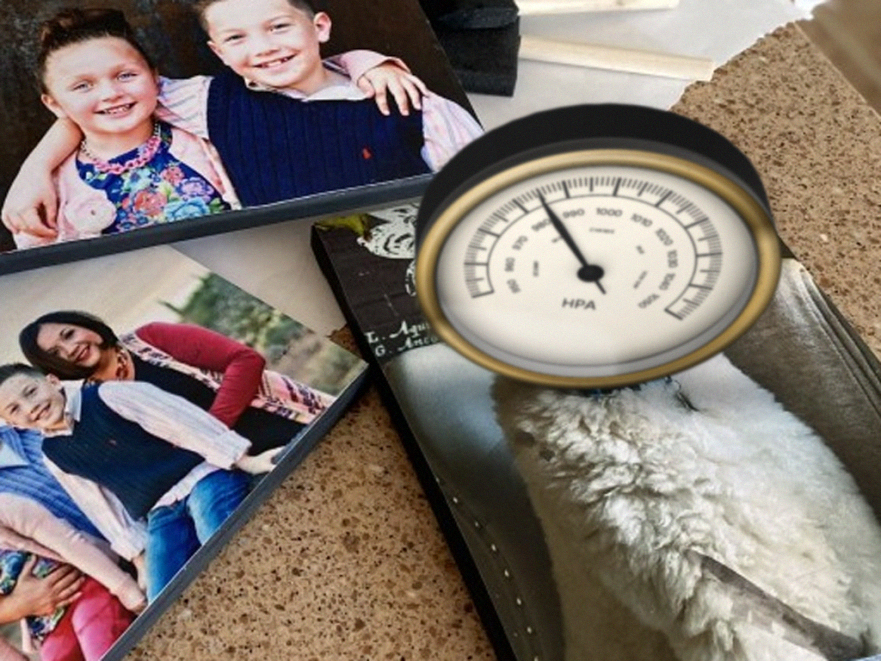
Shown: 985 hPa
